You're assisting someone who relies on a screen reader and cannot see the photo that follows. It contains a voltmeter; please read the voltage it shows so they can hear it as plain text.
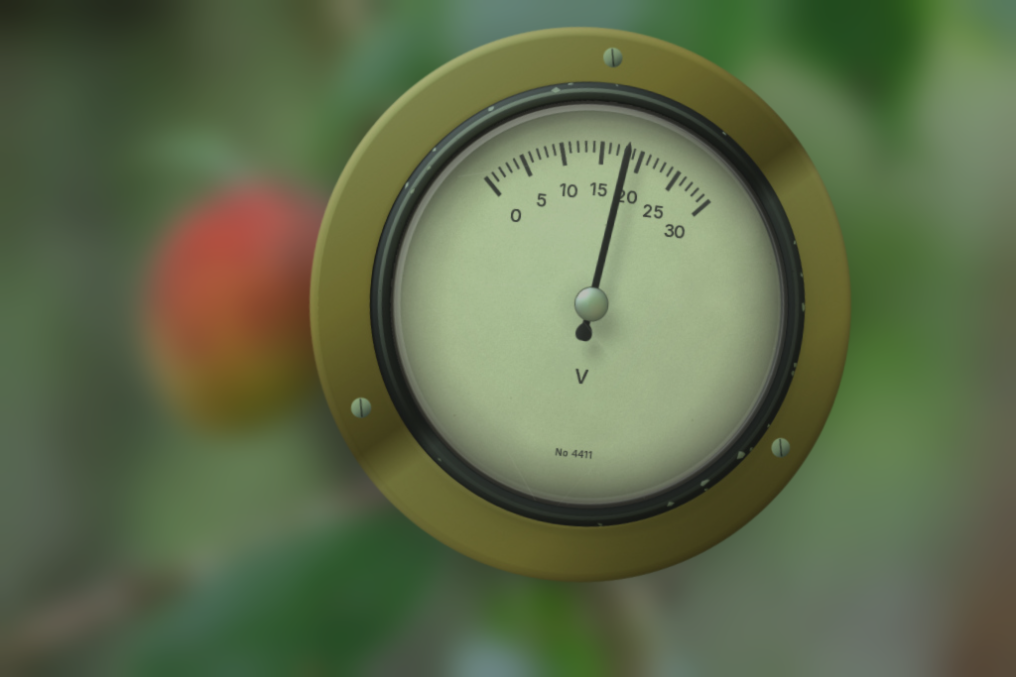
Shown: 18 V
